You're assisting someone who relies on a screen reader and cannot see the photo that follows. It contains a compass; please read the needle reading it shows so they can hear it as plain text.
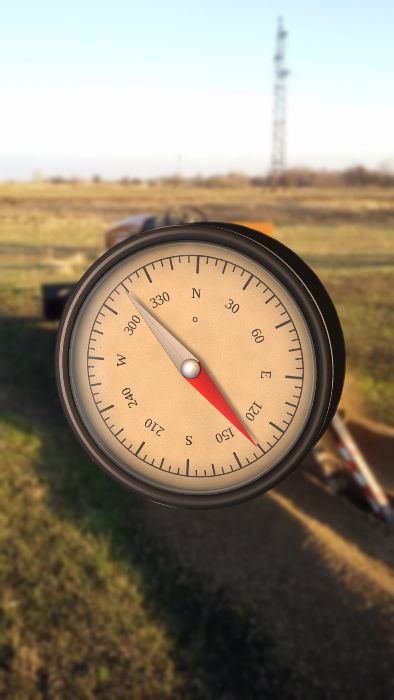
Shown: 135 °
